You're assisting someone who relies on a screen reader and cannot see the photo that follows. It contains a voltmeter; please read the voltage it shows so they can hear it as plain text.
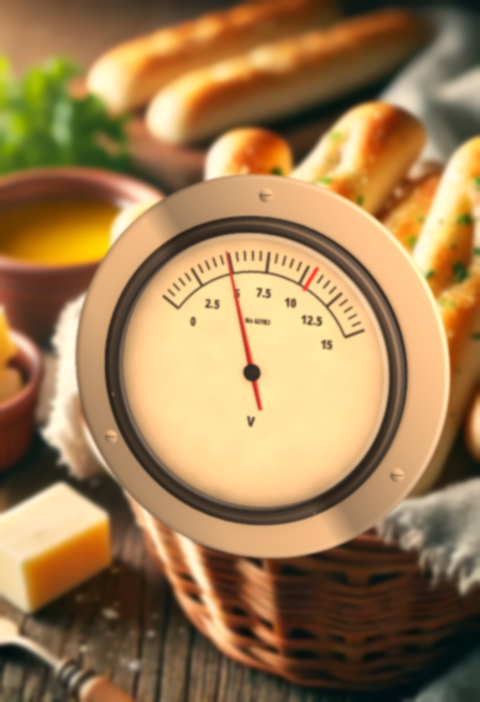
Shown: 5 V
